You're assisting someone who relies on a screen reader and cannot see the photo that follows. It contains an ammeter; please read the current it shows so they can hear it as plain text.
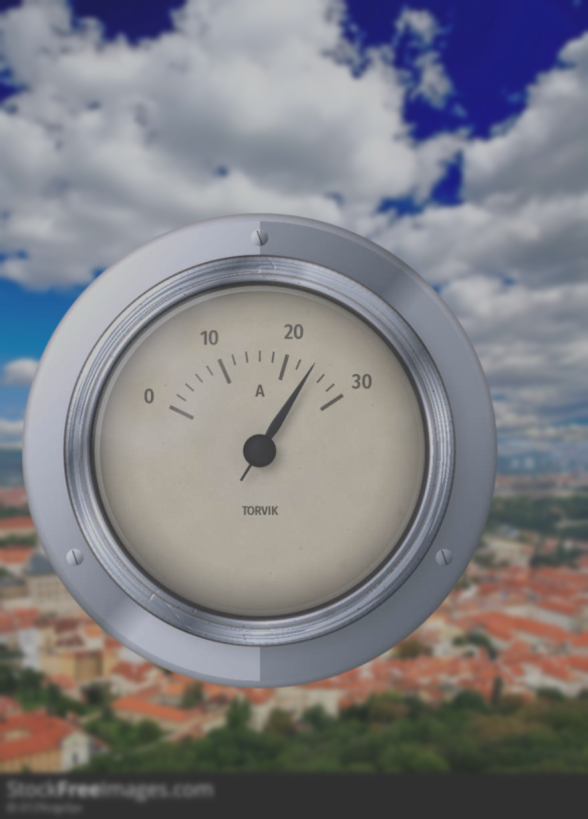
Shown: 24 A
